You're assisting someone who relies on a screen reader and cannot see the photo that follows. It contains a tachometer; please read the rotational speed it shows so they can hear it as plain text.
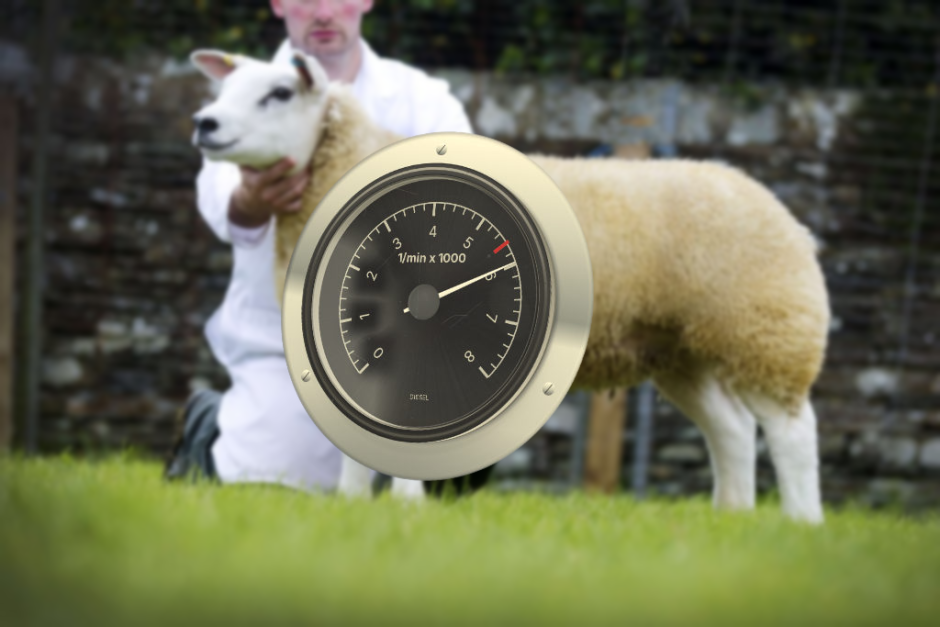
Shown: 6000 rpm
